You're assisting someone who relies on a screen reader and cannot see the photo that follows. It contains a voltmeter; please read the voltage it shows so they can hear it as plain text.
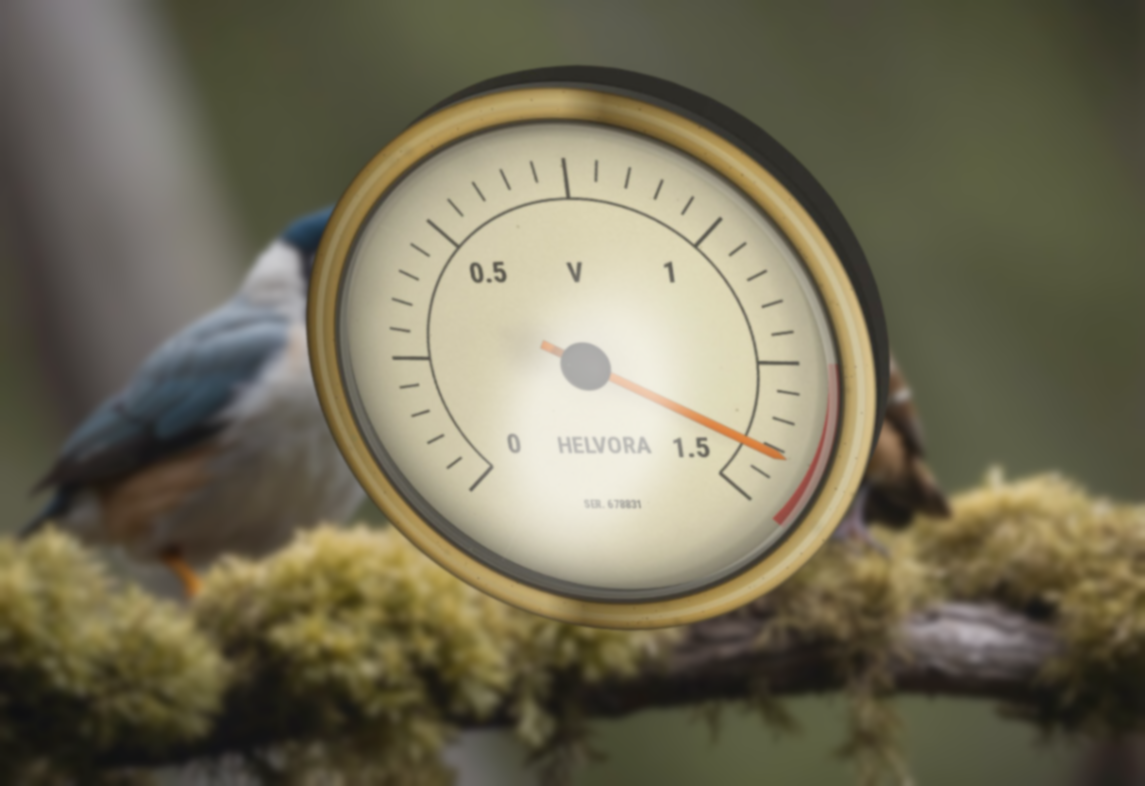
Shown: 1.4 V
